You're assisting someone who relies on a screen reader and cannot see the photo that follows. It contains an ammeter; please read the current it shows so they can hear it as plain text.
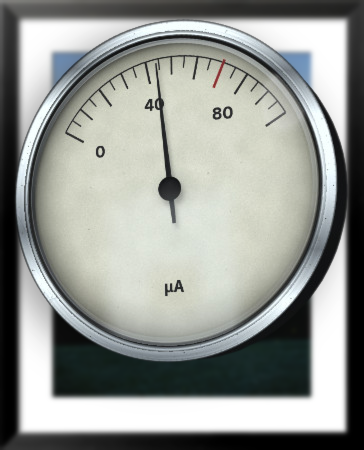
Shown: 45 µA
